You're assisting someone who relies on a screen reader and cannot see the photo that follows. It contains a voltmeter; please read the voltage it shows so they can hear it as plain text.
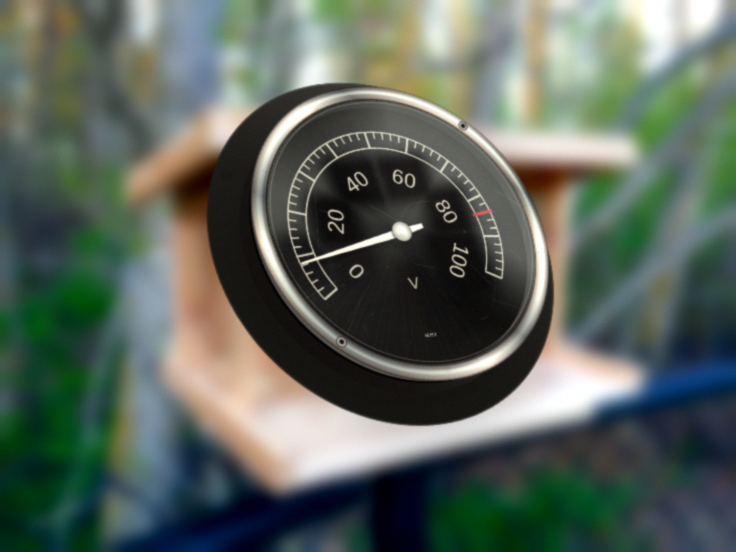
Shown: 8 V
